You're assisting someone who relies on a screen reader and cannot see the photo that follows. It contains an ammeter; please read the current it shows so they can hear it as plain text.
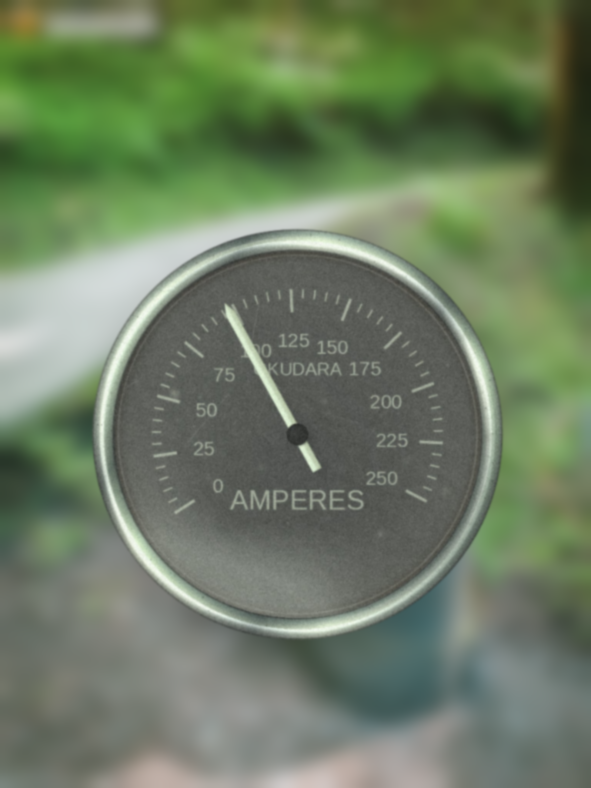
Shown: 97.5 A
